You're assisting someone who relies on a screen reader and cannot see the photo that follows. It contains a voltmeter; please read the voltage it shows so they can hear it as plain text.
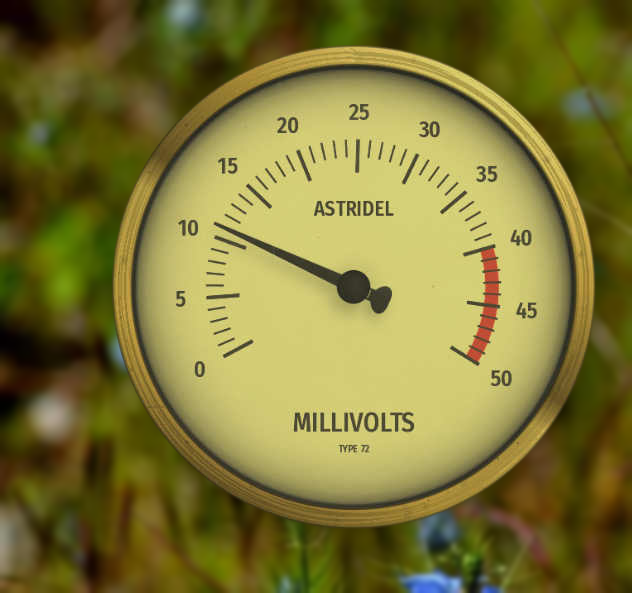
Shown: 11 mV
